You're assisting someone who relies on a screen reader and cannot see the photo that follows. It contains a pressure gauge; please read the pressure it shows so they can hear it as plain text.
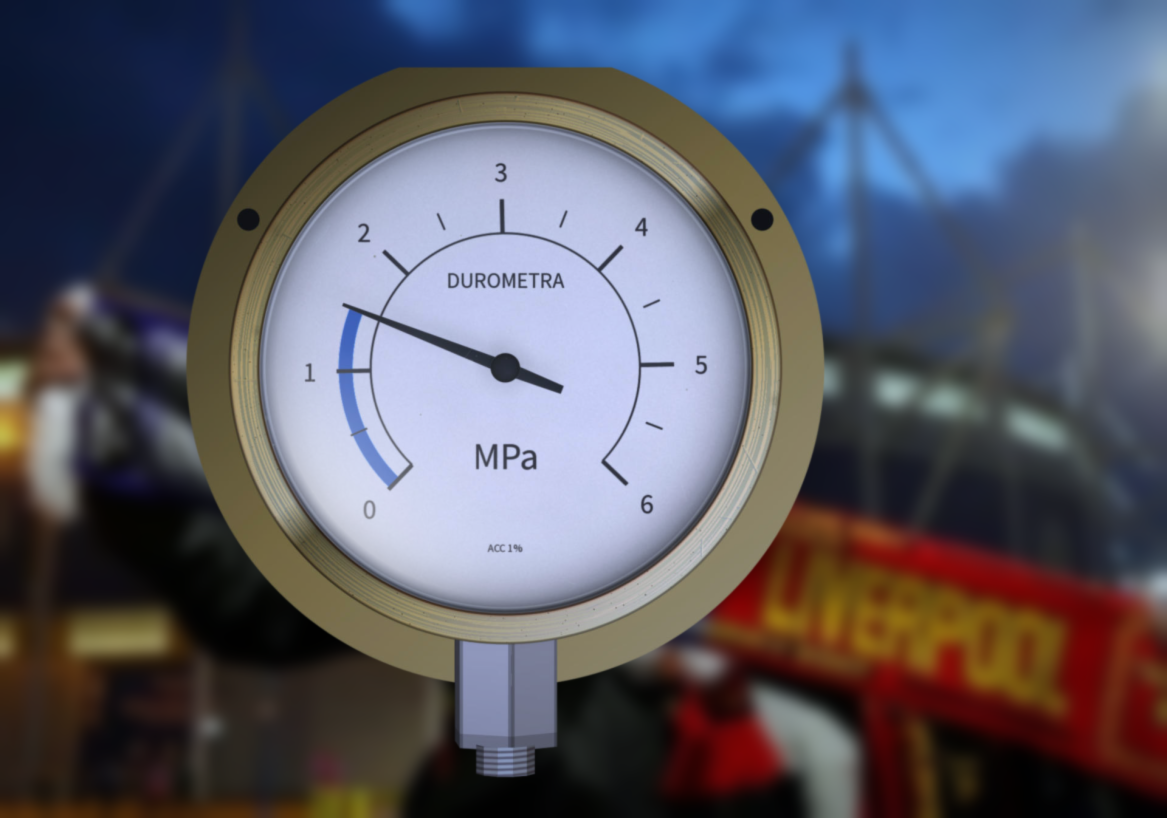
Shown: 1.5 MPa
